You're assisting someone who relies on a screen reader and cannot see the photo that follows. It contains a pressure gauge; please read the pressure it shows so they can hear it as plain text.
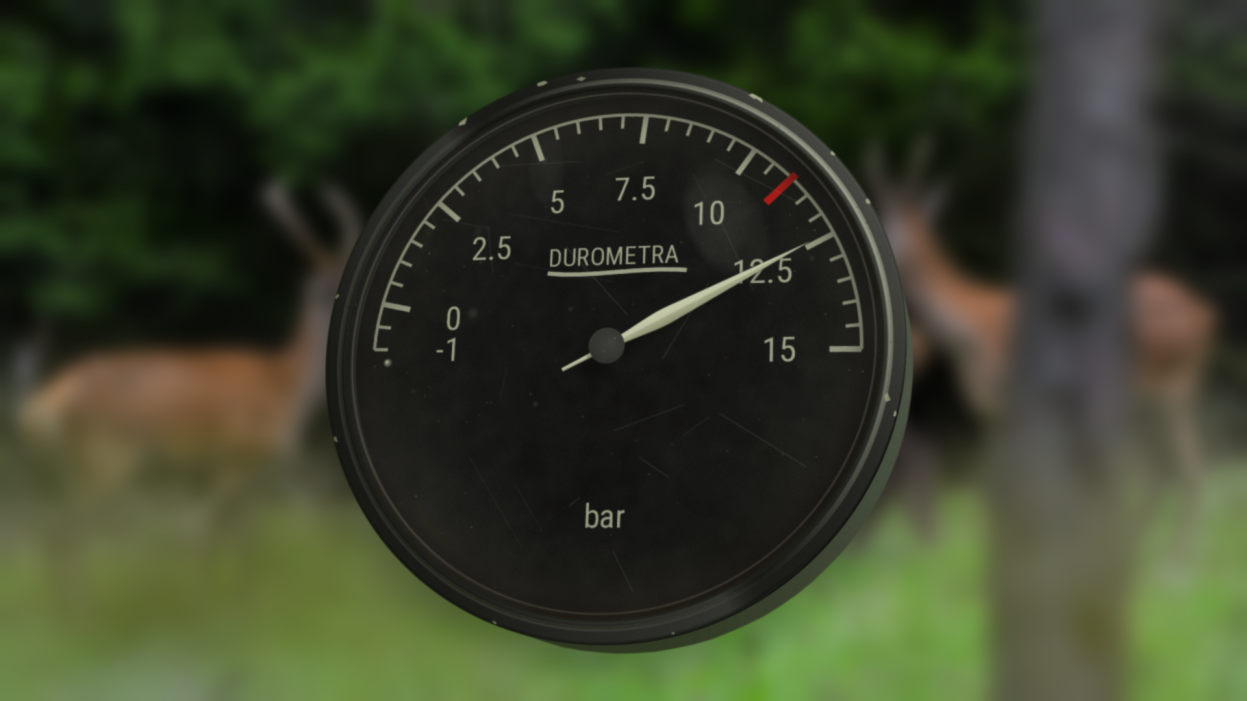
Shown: 12.5 bar
